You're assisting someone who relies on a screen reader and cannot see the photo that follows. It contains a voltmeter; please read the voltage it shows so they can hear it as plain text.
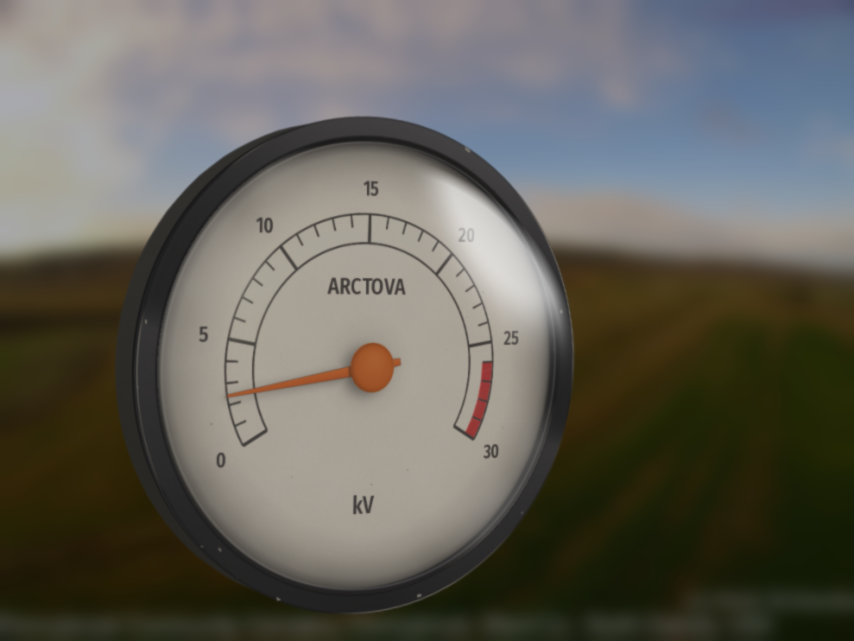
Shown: 2.5 kV
